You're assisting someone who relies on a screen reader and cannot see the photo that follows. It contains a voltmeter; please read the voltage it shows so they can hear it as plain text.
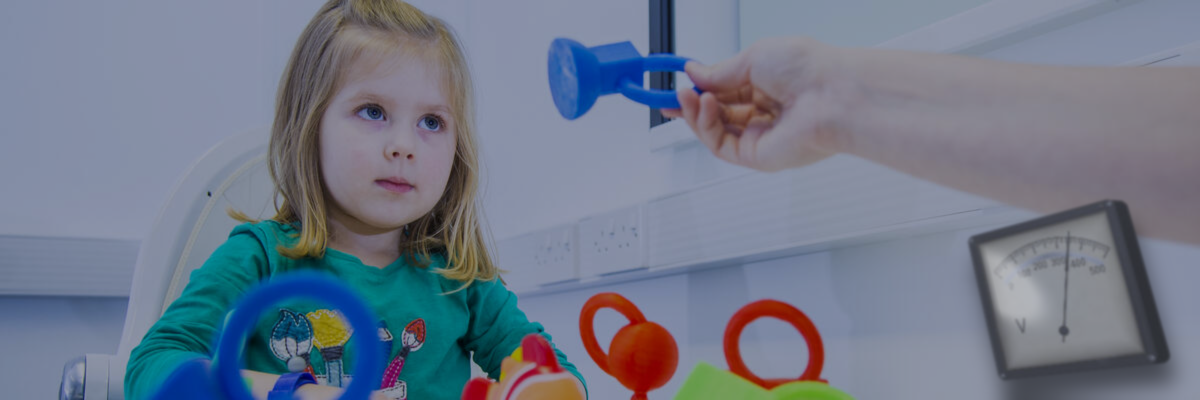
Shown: 350 V
